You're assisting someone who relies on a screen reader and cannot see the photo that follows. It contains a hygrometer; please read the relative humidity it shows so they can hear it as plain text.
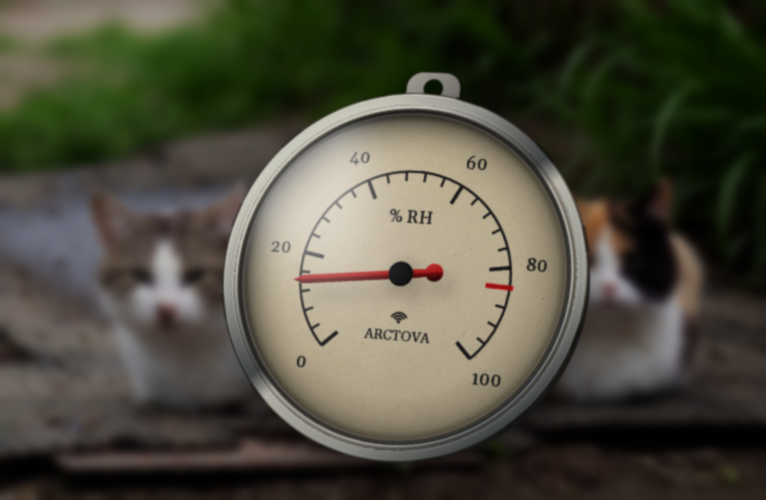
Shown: 14 %
